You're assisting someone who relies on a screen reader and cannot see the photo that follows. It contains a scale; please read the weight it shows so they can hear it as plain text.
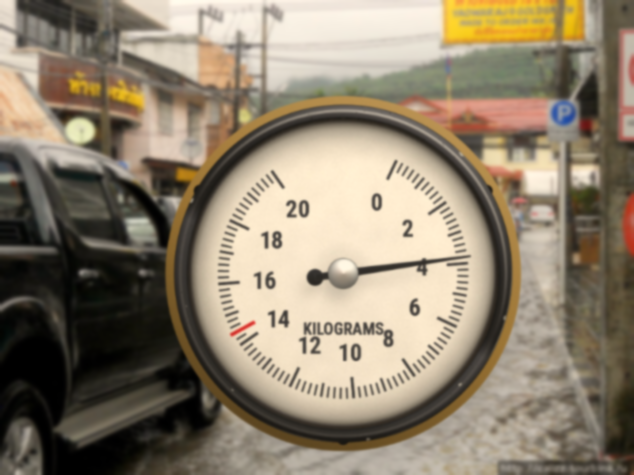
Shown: 3.8 kg
